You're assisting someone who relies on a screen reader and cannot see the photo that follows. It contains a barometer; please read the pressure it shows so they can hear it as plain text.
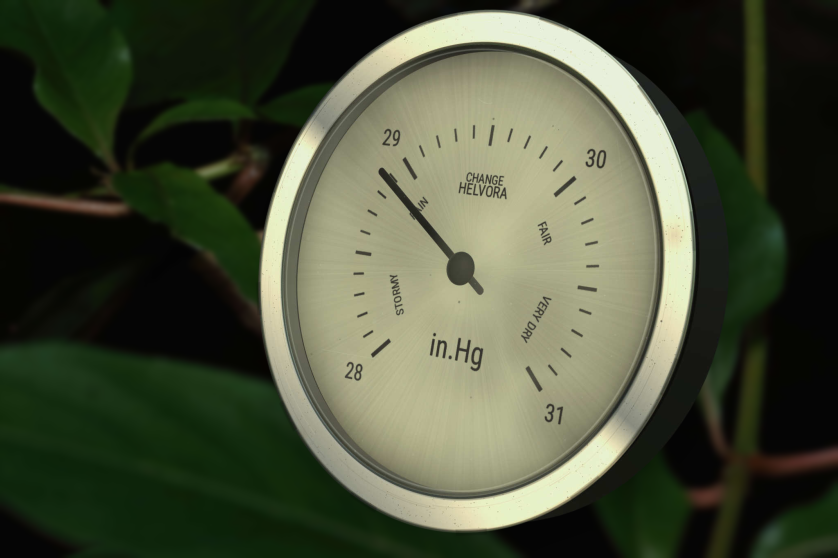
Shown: 28.9 inHg
